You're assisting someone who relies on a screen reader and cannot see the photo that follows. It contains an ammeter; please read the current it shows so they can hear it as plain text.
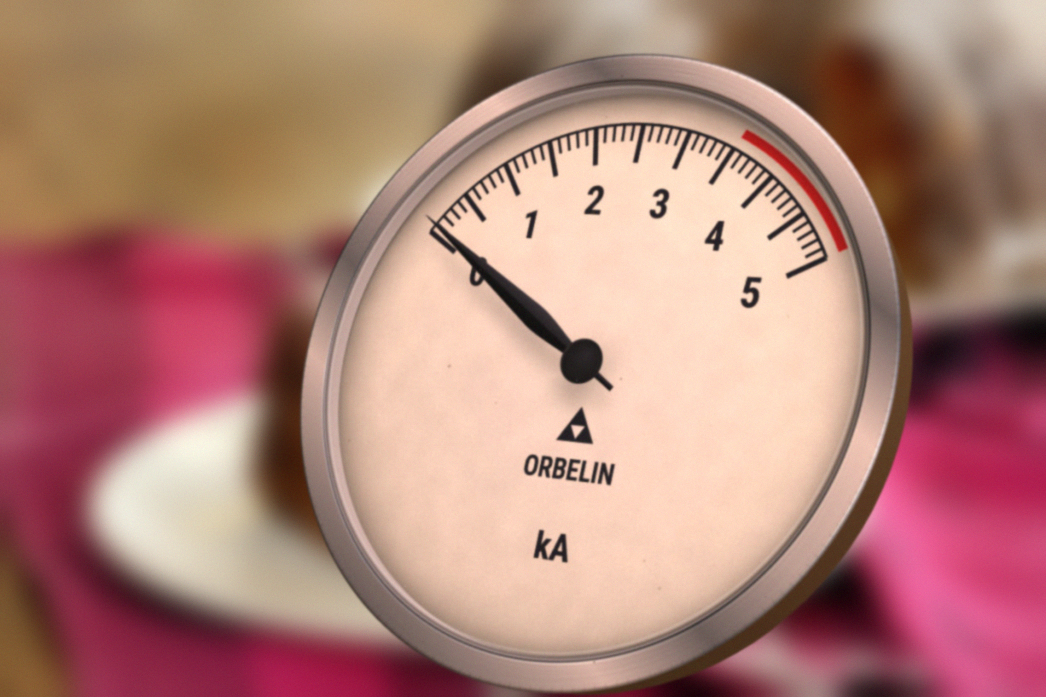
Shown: 0.1 kA
